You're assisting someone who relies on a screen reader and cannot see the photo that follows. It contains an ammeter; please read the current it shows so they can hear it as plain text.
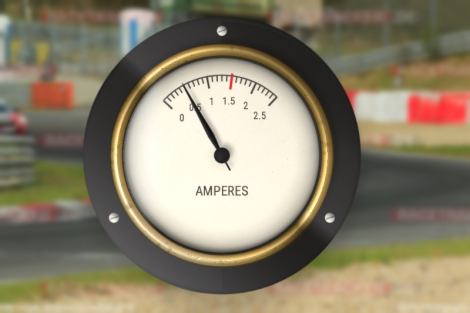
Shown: 0.5 A
